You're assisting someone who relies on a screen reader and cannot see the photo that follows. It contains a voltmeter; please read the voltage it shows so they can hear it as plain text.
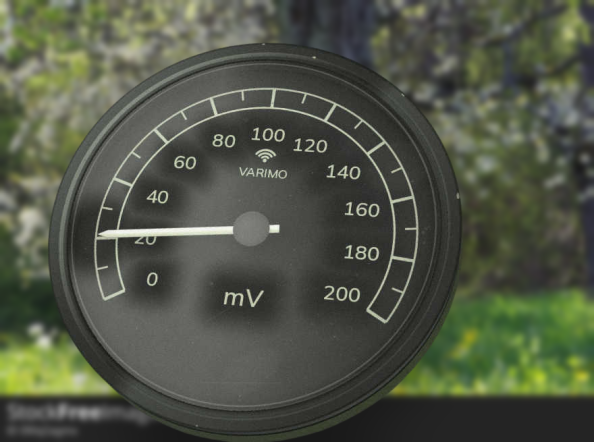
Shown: 20 mV
